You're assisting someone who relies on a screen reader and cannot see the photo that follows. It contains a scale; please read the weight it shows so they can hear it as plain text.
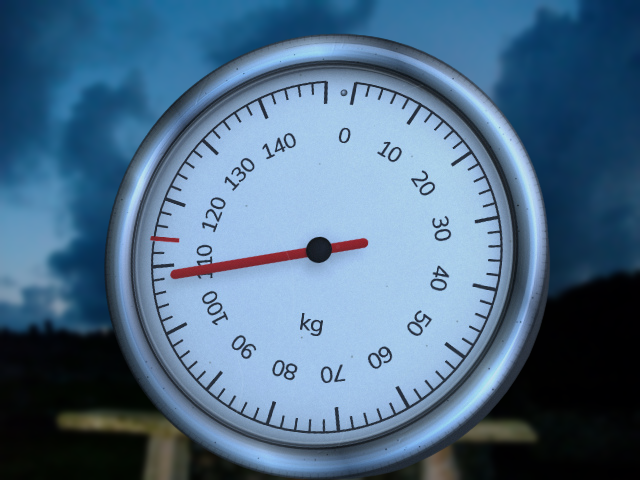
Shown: 108 kg
